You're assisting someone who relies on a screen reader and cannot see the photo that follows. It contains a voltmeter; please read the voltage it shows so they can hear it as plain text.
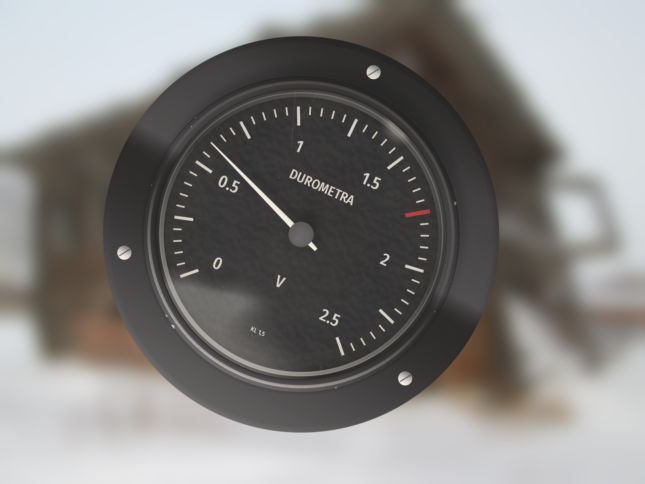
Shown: 0.6 V
